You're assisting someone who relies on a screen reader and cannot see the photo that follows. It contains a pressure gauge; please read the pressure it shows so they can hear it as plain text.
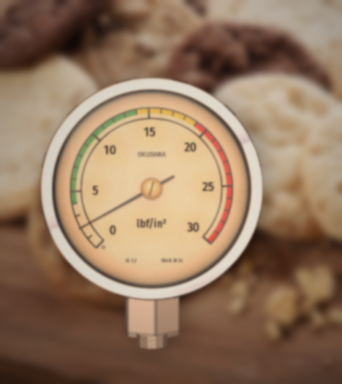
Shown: 2 psi
